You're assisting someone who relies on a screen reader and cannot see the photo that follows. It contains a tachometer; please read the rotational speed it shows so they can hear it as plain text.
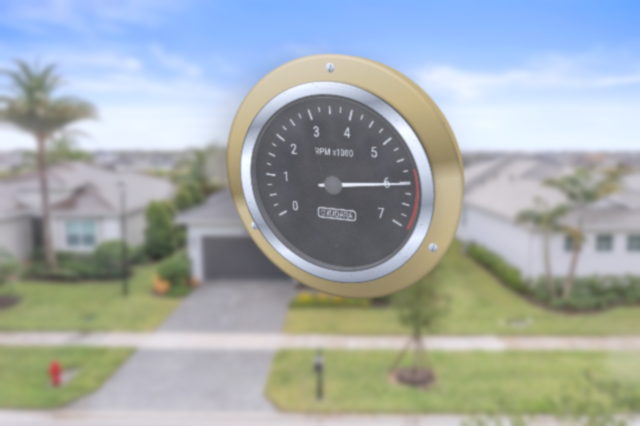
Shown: 6000 rpm
